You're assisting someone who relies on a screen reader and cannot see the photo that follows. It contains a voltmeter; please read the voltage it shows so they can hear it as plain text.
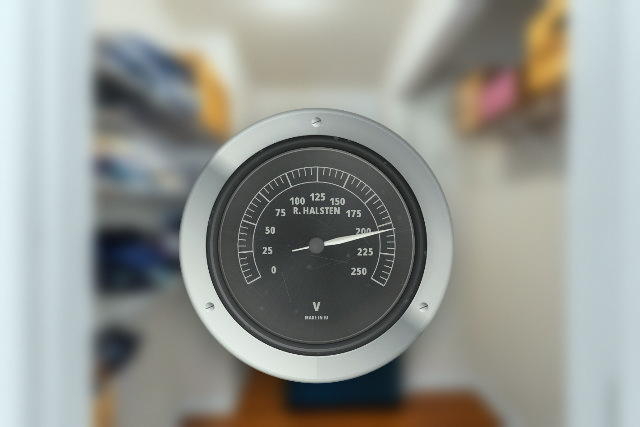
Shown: 205 V
